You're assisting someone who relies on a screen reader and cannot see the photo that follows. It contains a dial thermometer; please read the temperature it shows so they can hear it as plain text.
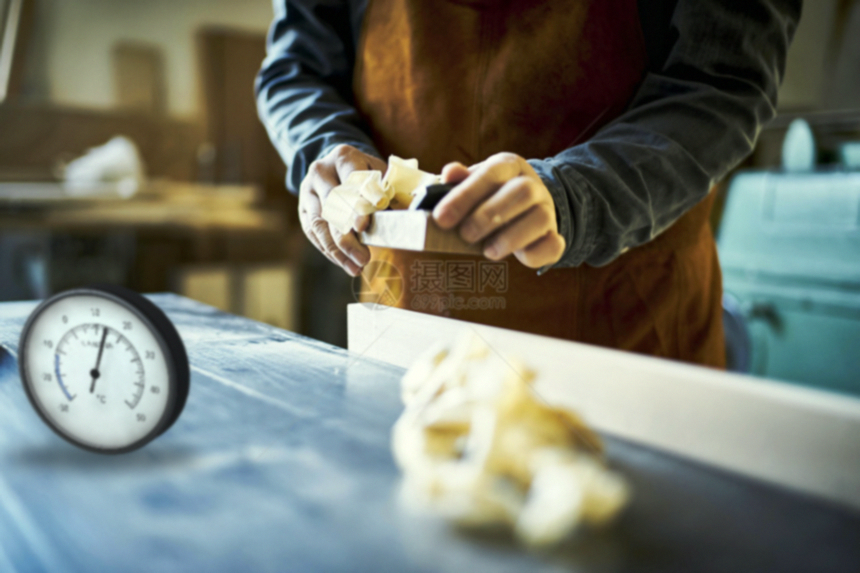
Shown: 15 °C
